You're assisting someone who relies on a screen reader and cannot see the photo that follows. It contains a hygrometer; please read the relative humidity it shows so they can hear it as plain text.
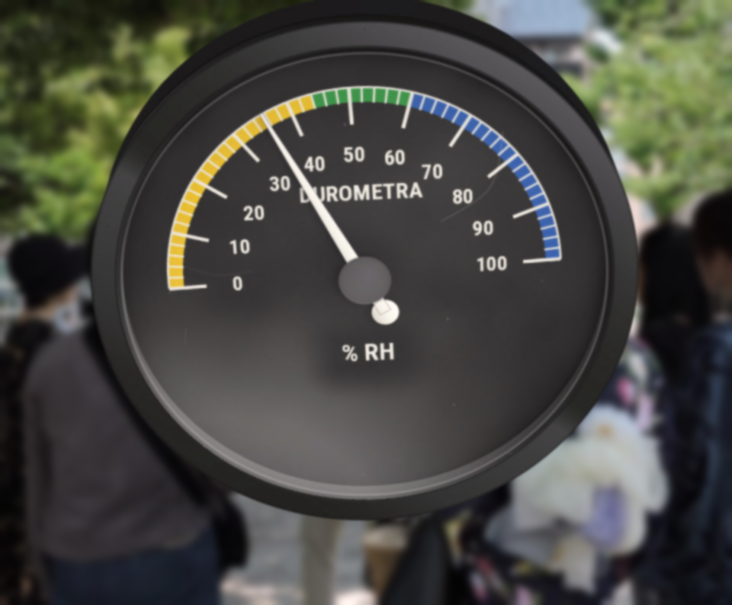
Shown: 36 %
